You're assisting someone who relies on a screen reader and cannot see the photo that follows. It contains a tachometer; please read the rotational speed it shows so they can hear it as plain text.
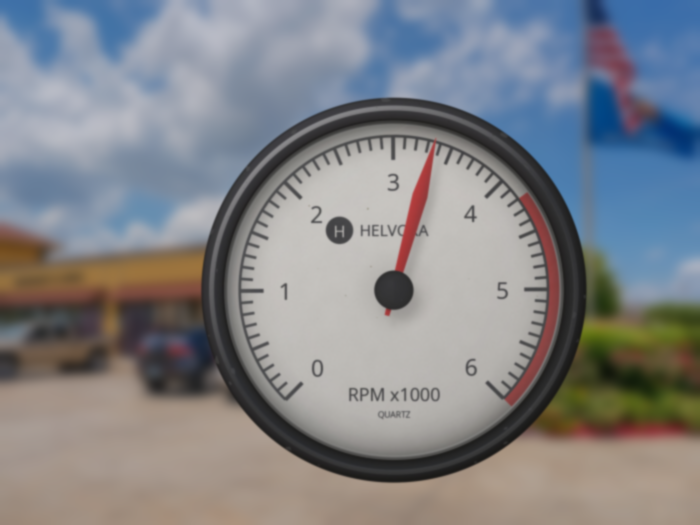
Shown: 3350 rpm
